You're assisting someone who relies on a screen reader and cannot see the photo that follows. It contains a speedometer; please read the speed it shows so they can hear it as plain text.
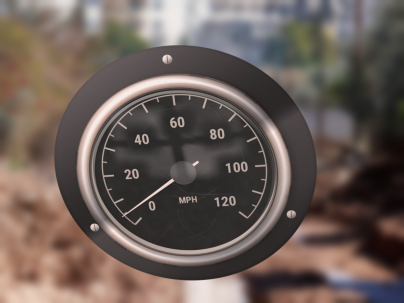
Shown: 5 mph
